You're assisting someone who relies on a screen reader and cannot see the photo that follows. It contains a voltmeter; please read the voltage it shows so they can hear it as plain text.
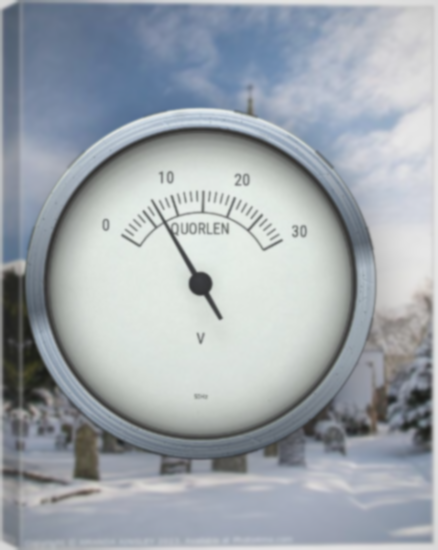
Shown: 7 V
